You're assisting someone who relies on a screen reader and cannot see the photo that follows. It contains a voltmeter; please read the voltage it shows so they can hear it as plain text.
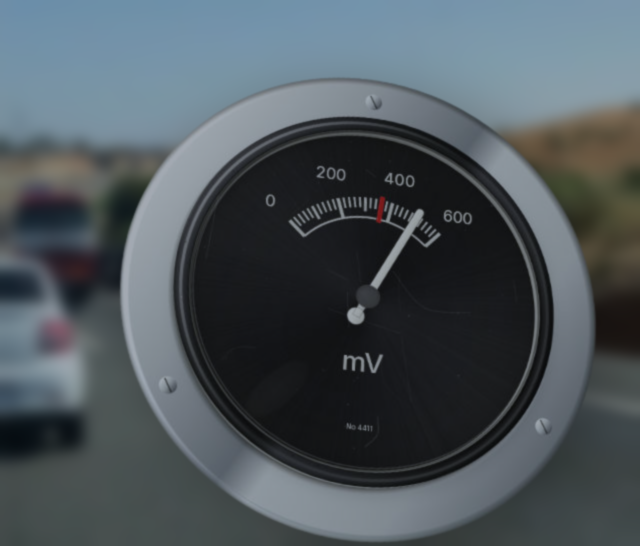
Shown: 500 mV
